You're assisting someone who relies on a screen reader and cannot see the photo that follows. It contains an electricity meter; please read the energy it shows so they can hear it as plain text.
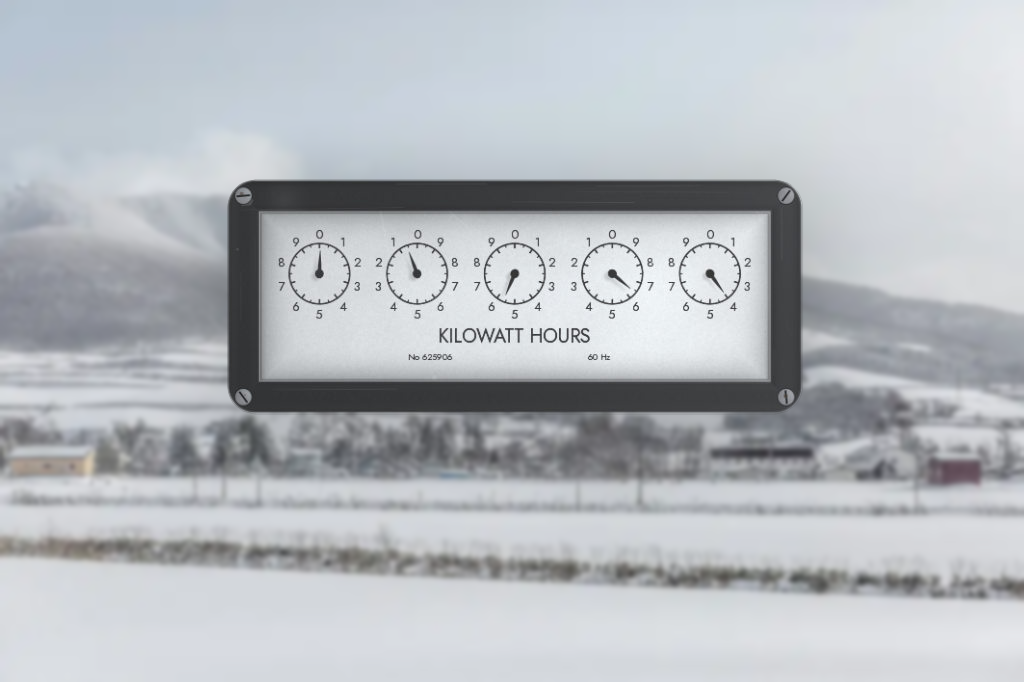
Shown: 564 kWh
